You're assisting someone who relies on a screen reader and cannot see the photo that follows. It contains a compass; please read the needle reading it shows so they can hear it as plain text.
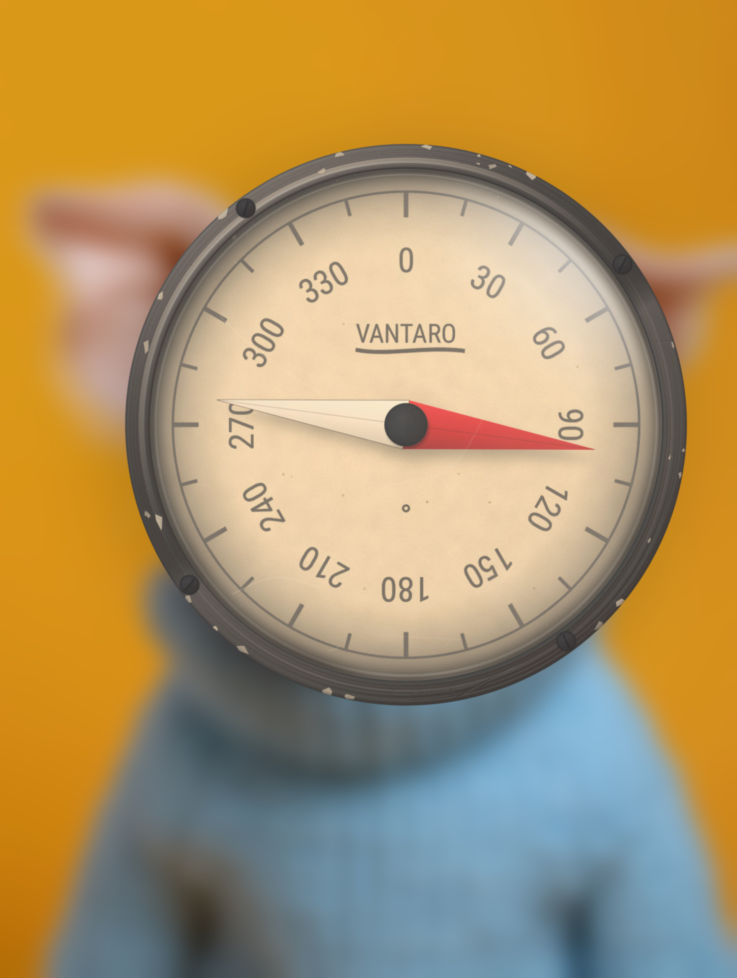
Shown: 97.5 °
